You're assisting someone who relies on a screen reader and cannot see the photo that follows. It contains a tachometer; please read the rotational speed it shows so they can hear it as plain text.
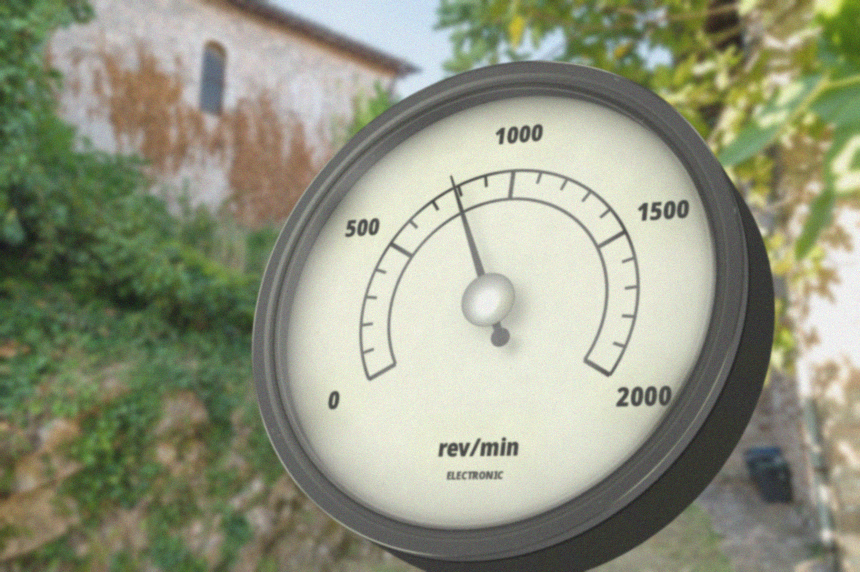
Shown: 800 rpm
